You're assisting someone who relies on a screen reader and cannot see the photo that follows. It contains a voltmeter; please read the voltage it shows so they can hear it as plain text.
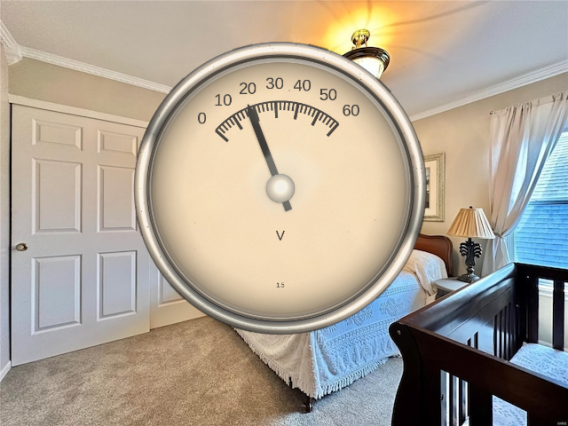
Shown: 18 V
